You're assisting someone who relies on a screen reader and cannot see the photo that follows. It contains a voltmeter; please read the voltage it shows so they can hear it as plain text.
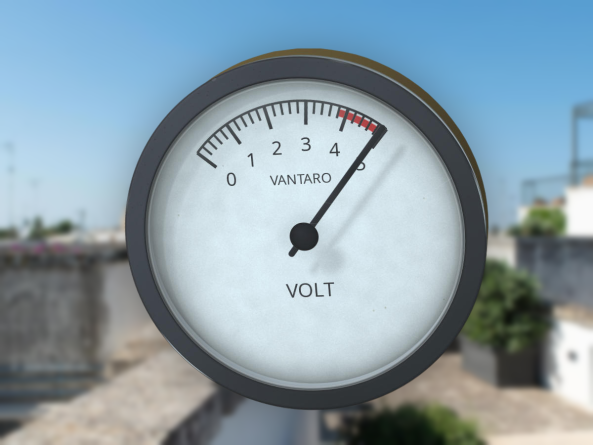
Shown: 4.9 V
